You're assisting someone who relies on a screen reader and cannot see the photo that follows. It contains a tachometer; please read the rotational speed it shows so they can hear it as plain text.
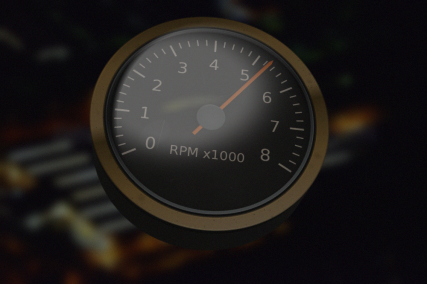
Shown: 5300 rpm
